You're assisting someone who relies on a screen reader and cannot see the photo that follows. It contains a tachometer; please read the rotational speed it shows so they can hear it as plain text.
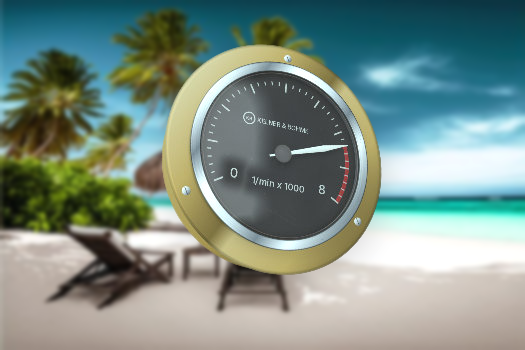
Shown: 6400 rpm
